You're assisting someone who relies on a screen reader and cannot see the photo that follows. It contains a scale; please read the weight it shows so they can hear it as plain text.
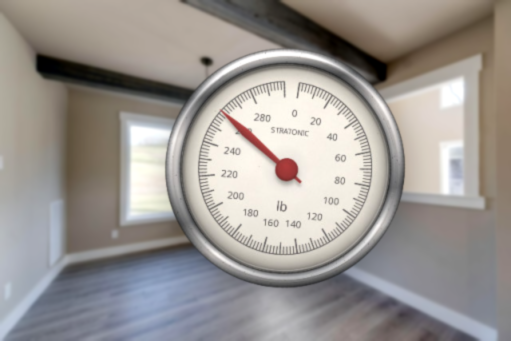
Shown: 260 lb
